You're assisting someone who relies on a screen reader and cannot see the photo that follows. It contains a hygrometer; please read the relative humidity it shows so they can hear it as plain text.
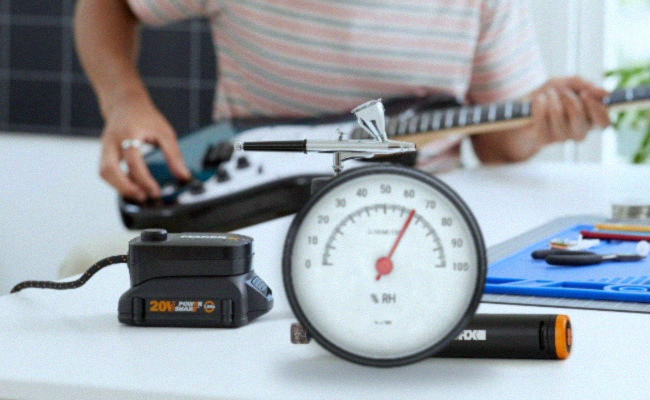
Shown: 65 %
